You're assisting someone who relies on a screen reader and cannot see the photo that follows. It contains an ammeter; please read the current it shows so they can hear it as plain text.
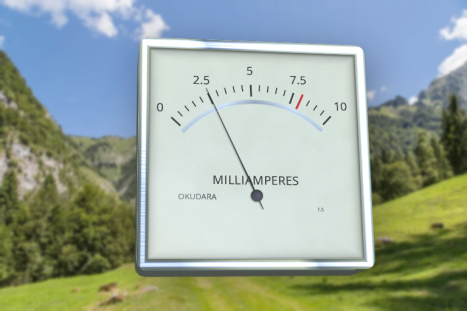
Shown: 2.5 mA
